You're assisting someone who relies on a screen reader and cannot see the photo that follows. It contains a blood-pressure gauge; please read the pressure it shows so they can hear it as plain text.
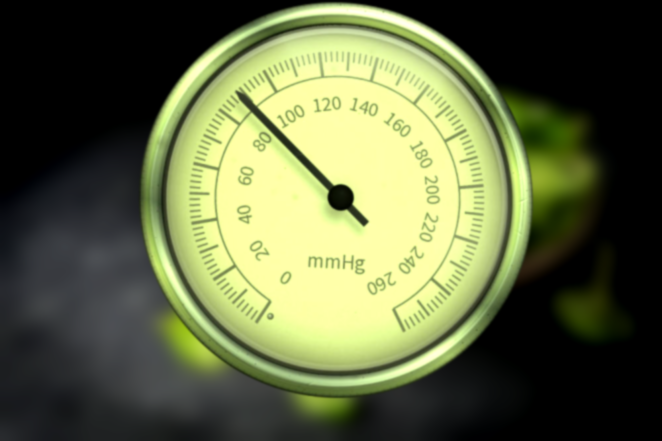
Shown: 88 mmHg
